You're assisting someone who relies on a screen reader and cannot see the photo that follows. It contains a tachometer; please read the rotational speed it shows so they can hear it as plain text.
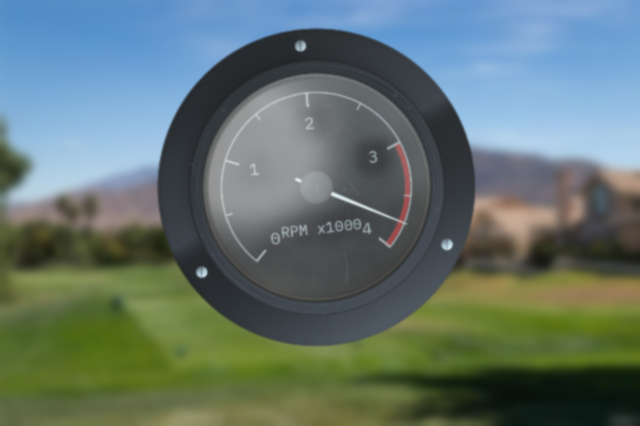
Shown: 3750 rpm
